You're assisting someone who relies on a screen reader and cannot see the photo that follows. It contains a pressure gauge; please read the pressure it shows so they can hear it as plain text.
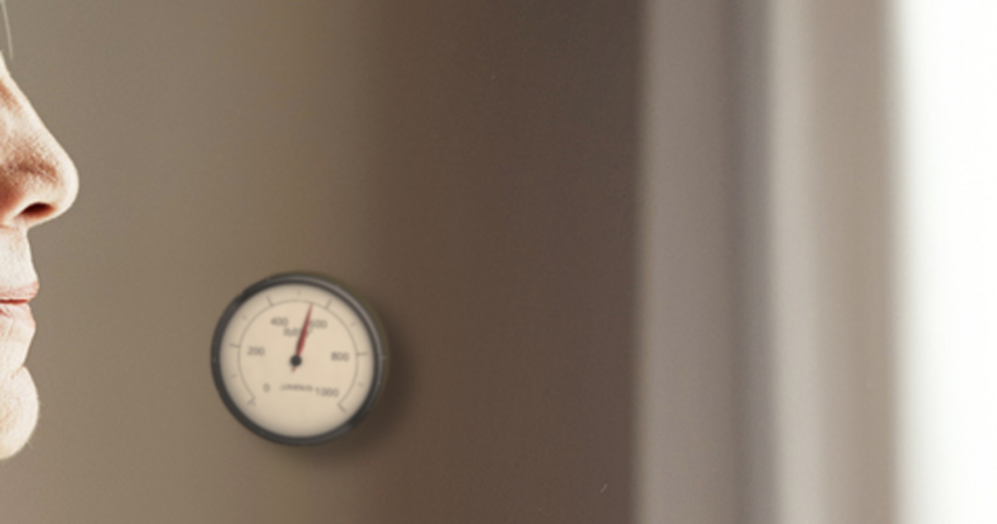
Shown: 550 psi
